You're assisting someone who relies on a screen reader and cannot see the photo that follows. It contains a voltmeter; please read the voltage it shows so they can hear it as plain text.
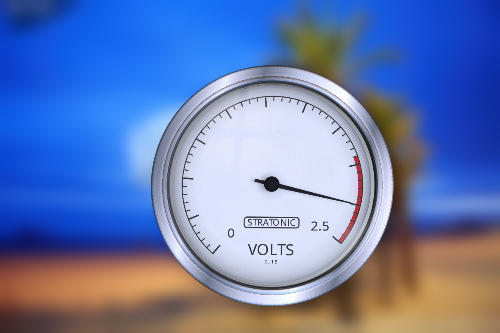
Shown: 2.25 V
